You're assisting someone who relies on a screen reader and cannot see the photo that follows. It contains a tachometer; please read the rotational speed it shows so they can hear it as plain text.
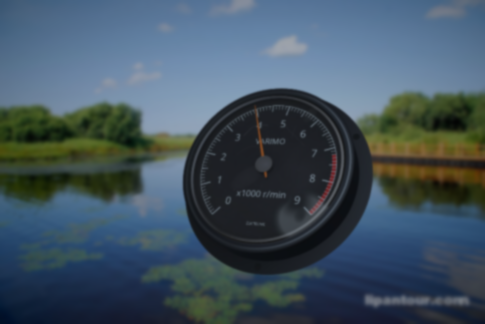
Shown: 4000 rpm
